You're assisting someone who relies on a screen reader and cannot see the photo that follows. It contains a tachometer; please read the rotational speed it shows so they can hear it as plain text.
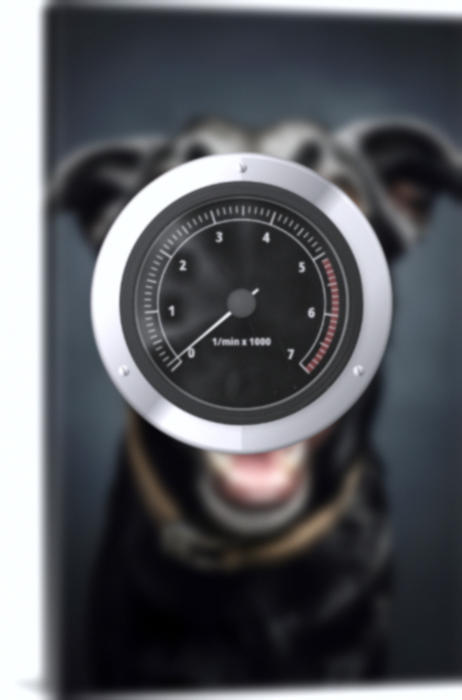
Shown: 100 rpm
